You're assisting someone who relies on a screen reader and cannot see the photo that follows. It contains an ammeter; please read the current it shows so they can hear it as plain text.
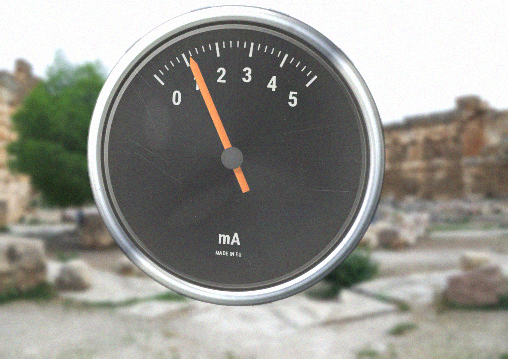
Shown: 1.2 mA
